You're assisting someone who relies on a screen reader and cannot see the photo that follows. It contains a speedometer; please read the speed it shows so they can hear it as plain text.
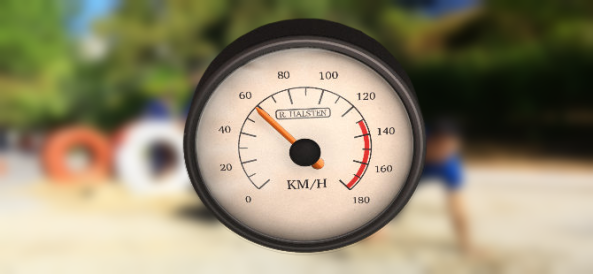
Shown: 60 km/h
